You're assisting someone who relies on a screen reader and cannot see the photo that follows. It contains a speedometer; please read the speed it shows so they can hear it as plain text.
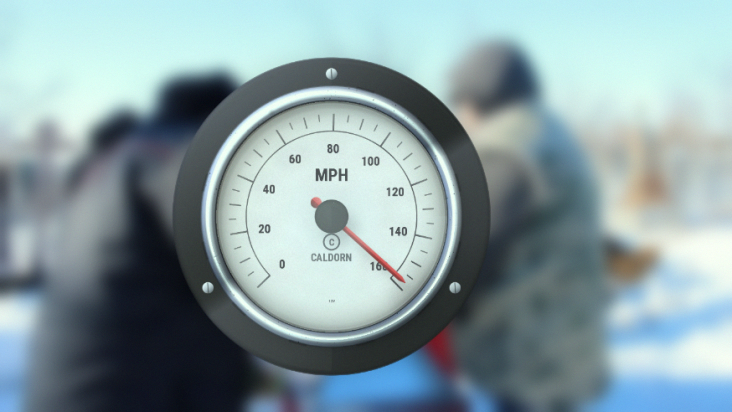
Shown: 157.5 mph
